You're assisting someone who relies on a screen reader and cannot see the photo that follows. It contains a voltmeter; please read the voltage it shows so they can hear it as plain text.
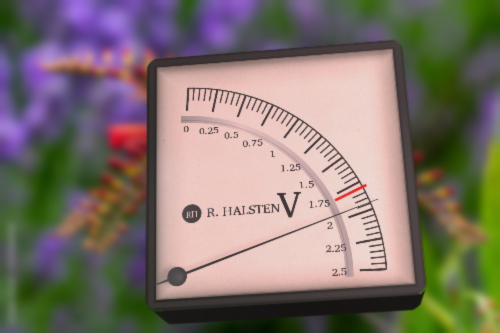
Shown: 1.95 V
